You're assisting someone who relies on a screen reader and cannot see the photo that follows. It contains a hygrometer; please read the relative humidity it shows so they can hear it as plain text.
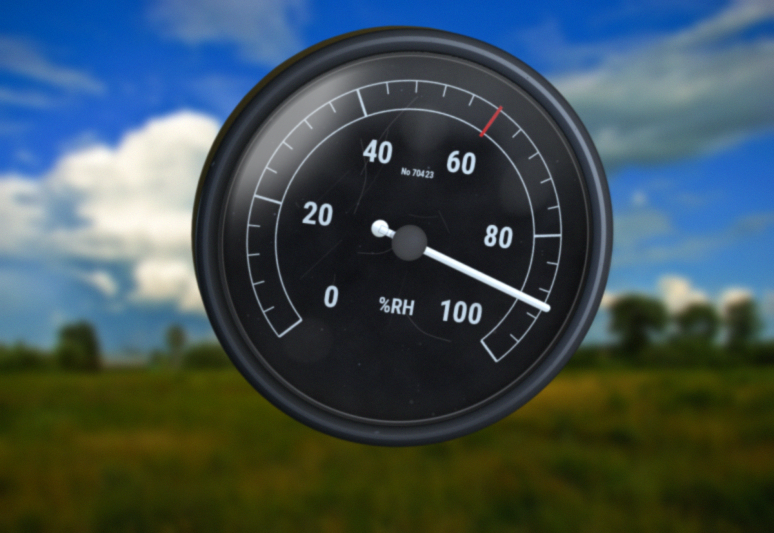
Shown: 90 %
